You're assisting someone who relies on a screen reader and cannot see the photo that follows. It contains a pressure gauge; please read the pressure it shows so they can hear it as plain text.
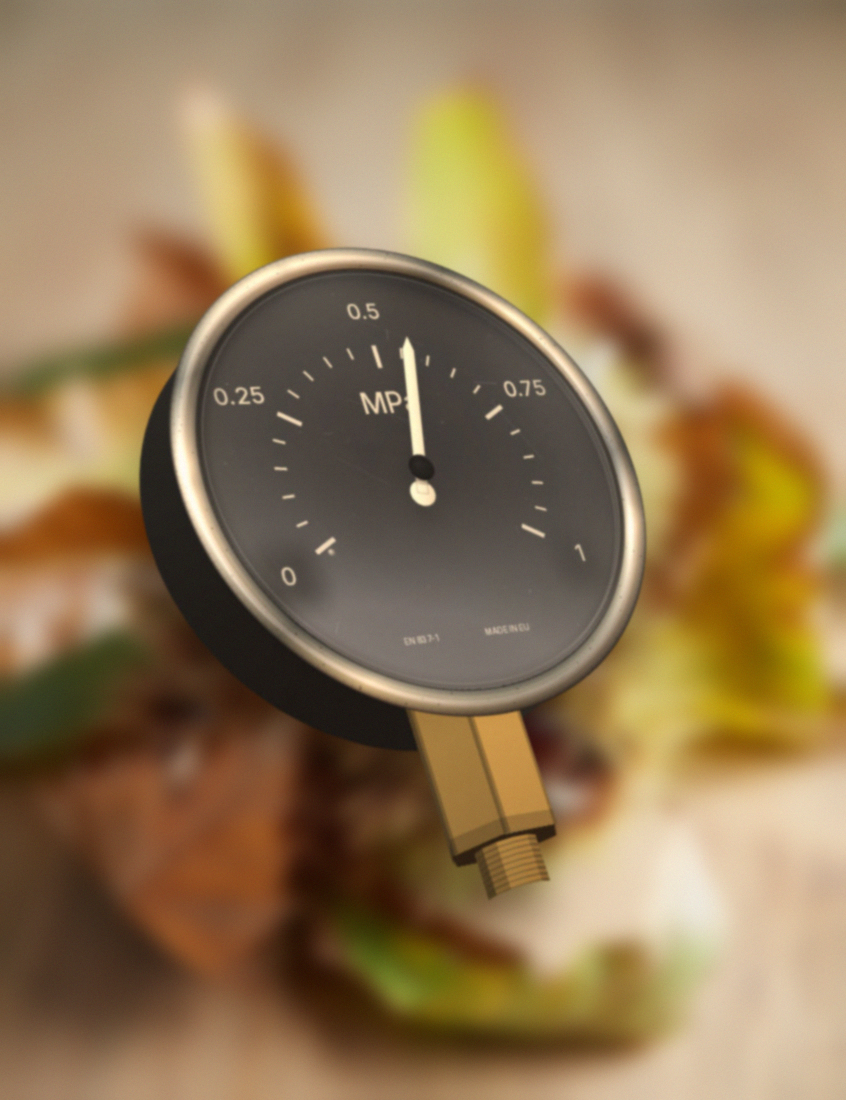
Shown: 0.55 MPa
